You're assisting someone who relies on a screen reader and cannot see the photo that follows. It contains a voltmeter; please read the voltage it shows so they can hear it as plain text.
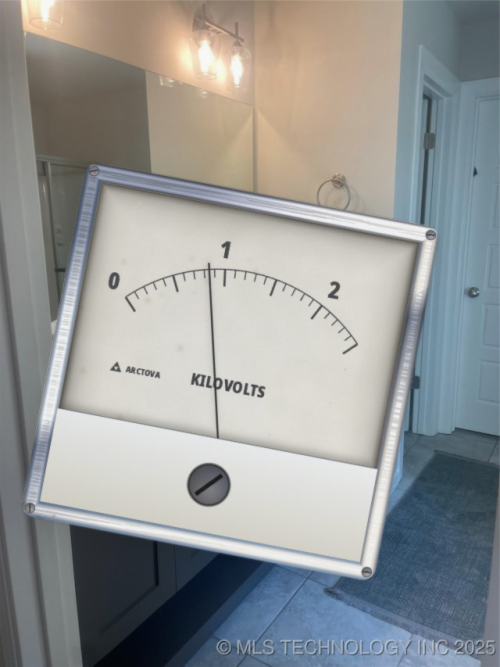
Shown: 0.85 kV
